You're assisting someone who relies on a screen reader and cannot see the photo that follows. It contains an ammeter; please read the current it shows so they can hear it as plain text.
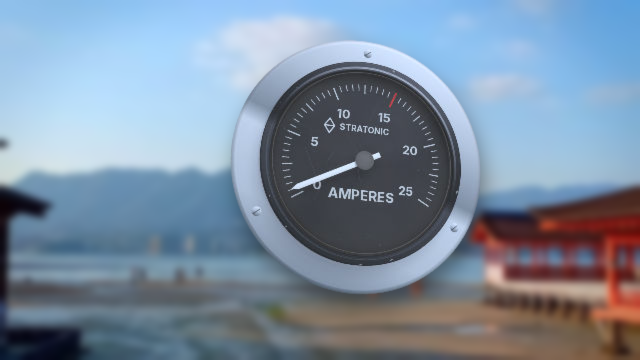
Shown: 0.5 A
